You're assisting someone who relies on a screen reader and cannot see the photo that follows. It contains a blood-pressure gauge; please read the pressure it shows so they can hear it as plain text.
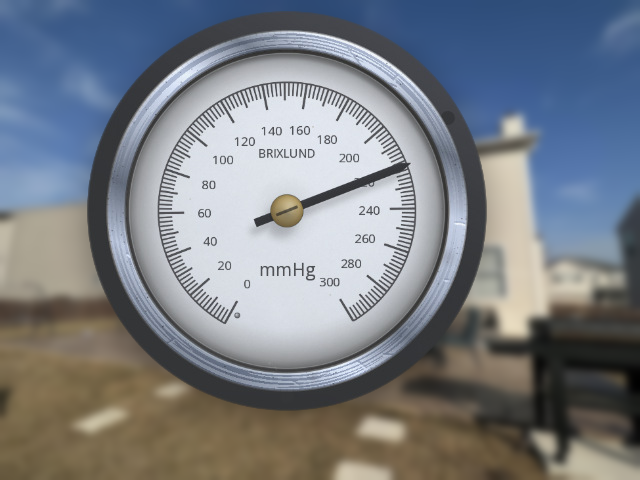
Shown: 220 mmHg
